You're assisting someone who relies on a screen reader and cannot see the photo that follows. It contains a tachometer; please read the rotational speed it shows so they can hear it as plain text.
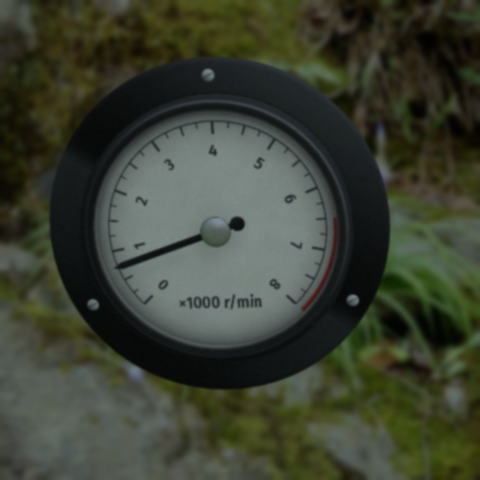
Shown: 750 rpm
